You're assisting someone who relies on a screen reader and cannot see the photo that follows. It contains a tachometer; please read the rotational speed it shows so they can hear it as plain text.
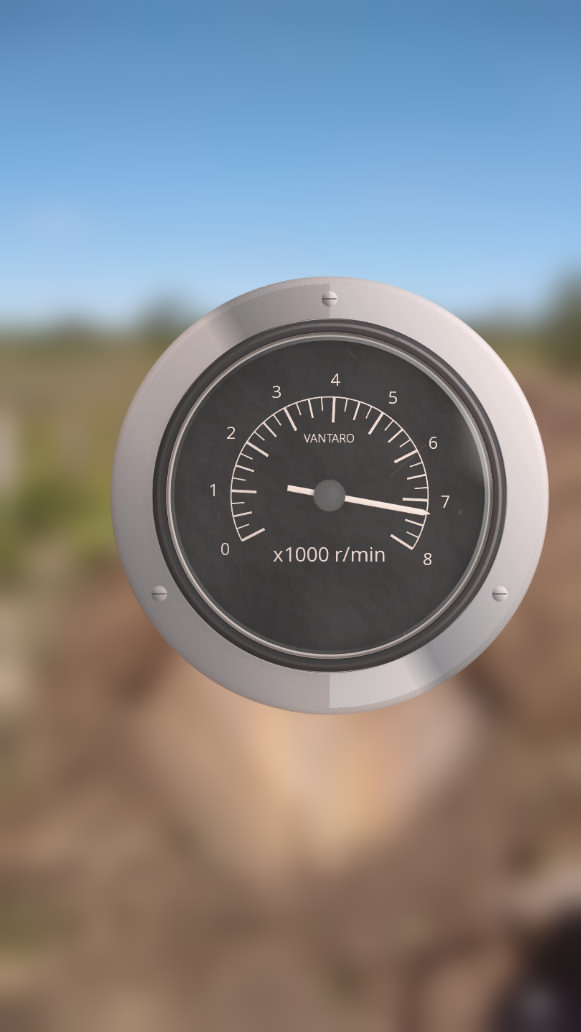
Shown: 7250 rpm
